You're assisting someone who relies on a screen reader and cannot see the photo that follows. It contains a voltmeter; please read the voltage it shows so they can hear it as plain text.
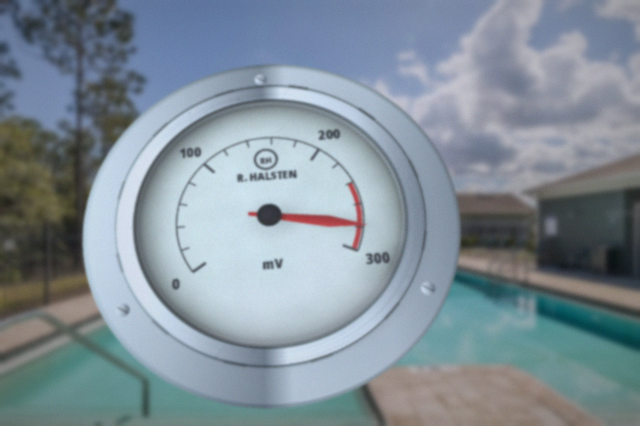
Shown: 280 mV
